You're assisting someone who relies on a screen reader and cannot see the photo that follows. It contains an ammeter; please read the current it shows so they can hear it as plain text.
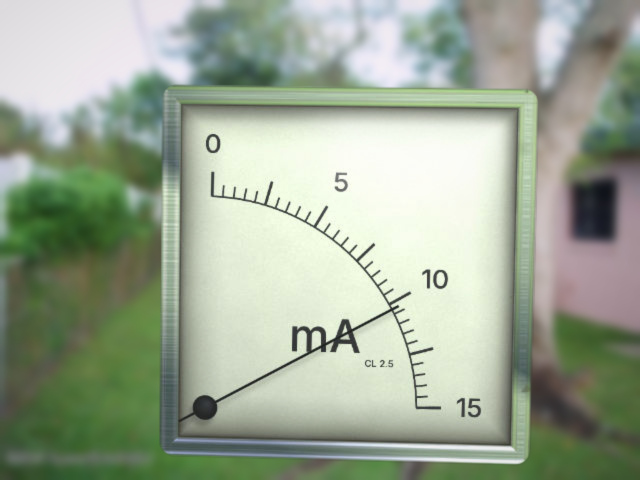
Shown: 10.25 mA
